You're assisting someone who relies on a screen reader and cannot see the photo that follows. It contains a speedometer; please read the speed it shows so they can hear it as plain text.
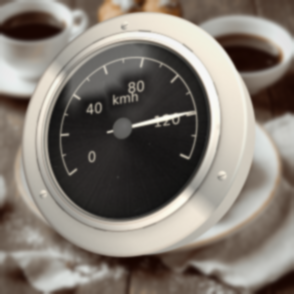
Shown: 120 km/h
